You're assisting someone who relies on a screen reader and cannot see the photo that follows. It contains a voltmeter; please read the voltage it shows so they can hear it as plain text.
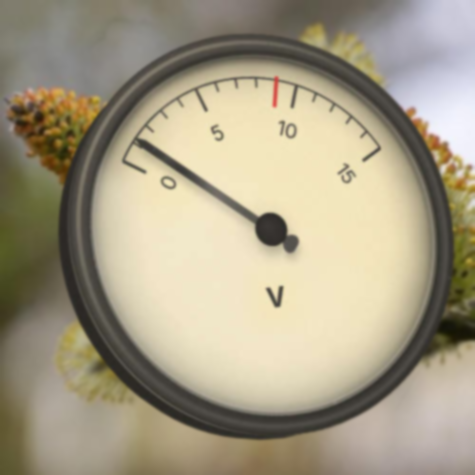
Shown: 1 V
